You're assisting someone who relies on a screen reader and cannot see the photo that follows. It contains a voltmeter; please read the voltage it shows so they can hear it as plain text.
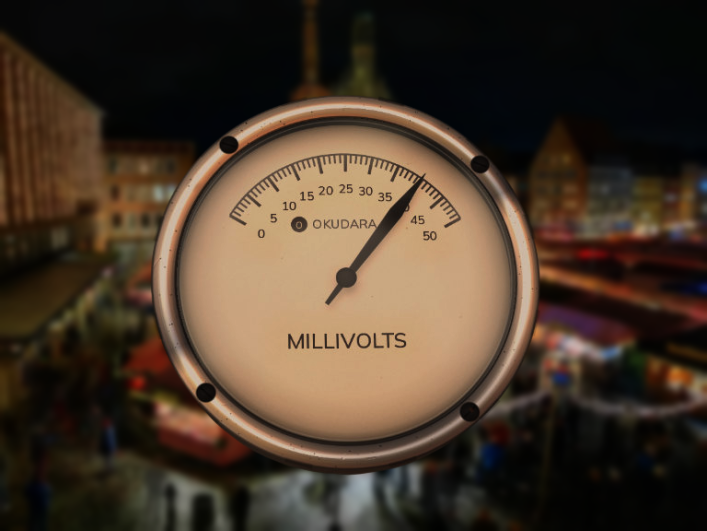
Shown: 40 mV
